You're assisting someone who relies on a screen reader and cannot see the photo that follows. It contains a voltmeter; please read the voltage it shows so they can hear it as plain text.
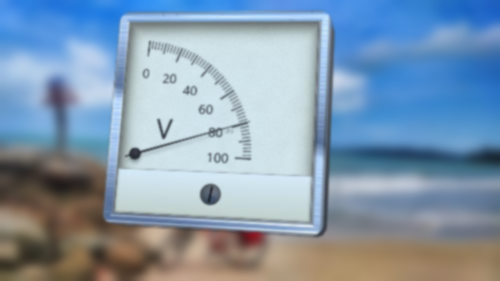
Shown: 80 V
